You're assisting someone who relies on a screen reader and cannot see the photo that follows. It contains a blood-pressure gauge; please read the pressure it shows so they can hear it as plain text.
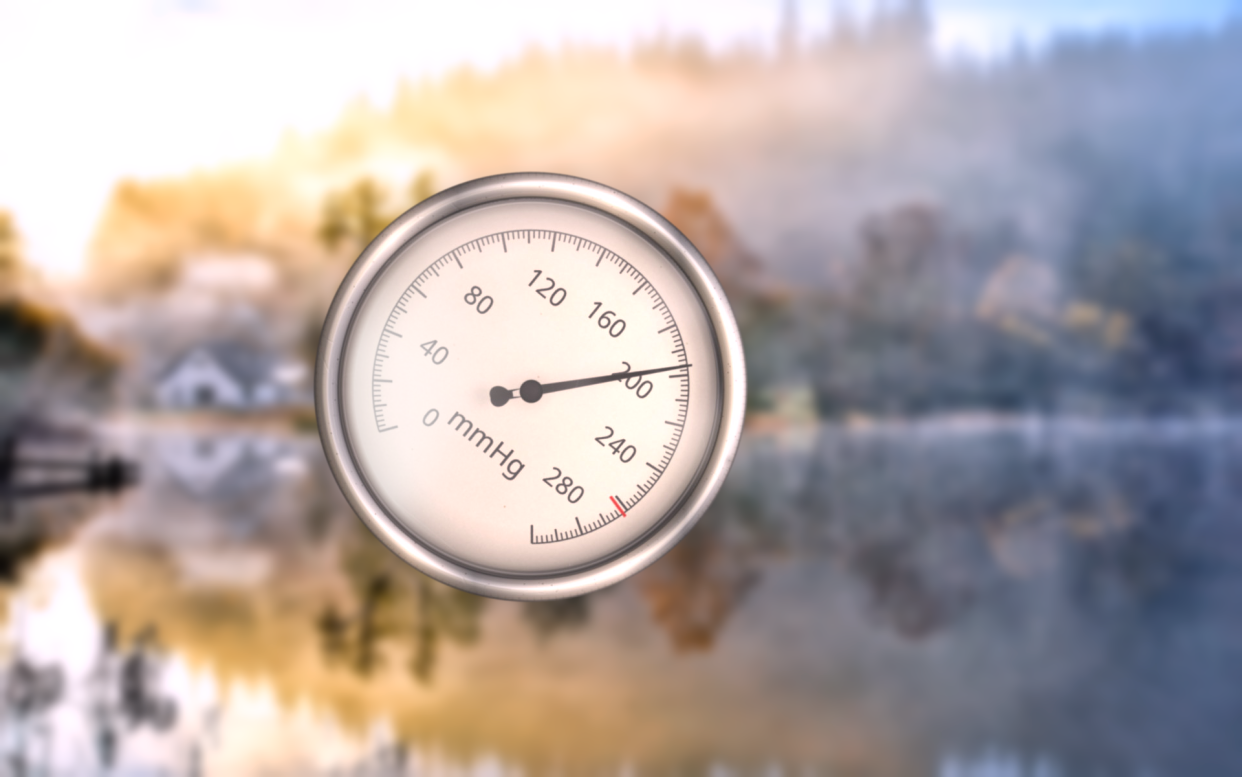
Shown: 196 mmHg
